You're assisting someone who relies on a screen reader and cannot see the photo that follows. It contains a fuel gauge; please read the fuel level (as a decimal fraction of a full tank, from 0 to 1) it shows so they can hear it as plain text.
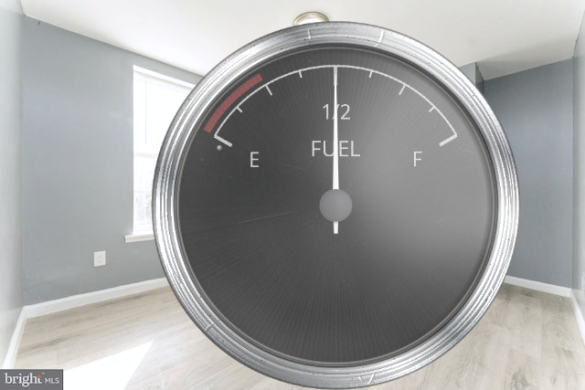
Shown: 0.5
